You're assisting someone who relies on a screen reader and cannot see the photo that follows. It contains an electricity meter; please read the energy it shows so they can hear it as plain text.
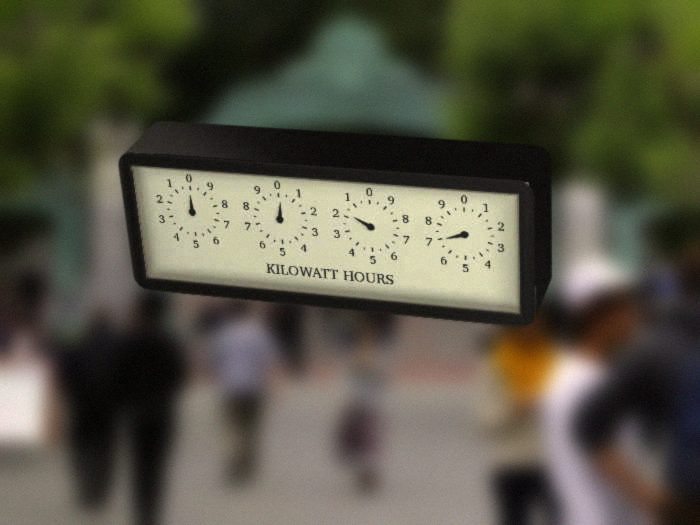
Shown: 17 kWh
